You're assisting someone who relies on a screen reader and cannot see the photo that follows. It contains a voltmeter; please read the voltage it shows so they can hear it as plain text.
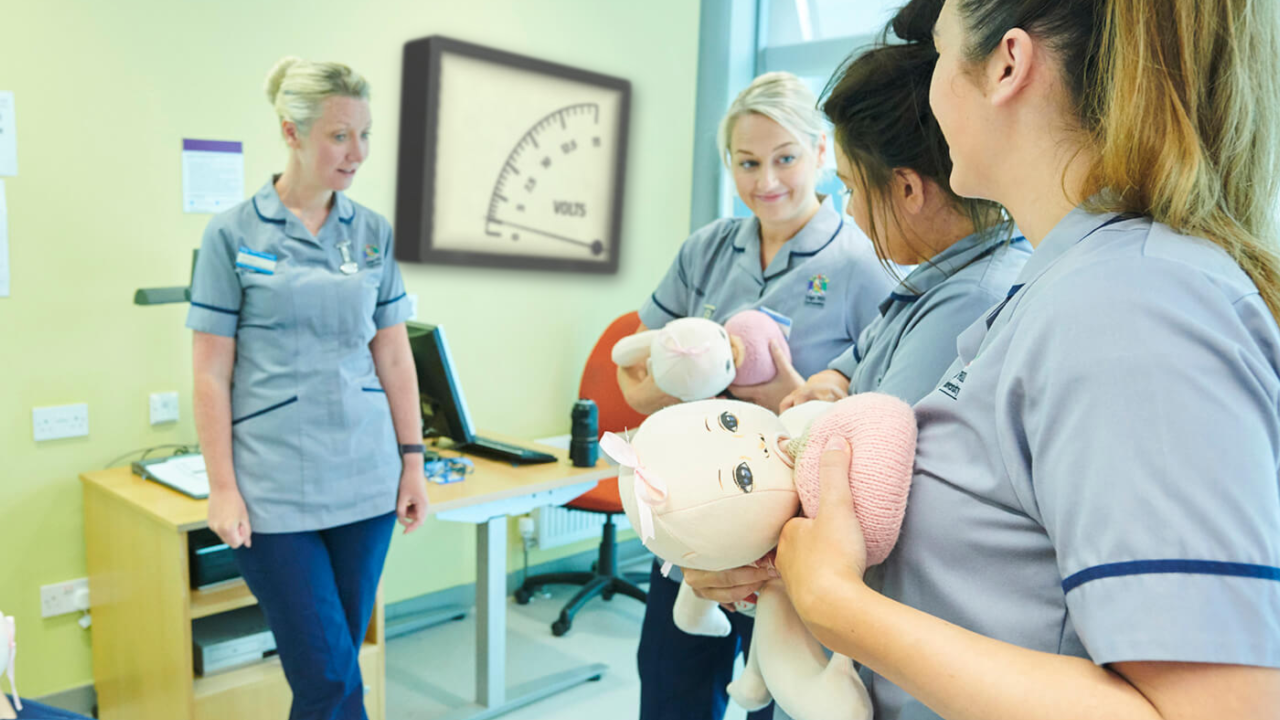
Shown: 2.5 V
